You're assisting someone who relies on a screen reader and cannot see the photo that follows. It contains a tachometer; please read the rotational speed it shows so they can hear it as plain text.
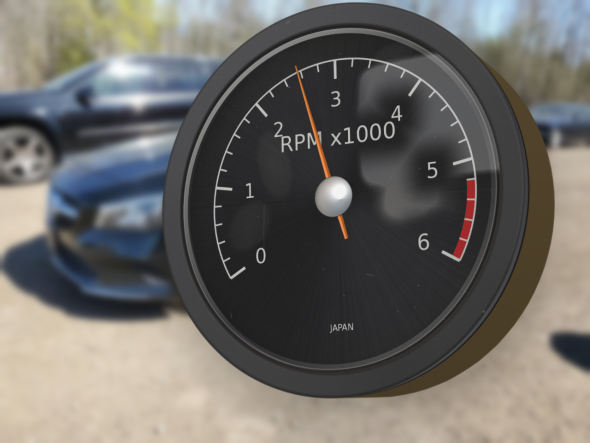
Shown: 2600 rpm
